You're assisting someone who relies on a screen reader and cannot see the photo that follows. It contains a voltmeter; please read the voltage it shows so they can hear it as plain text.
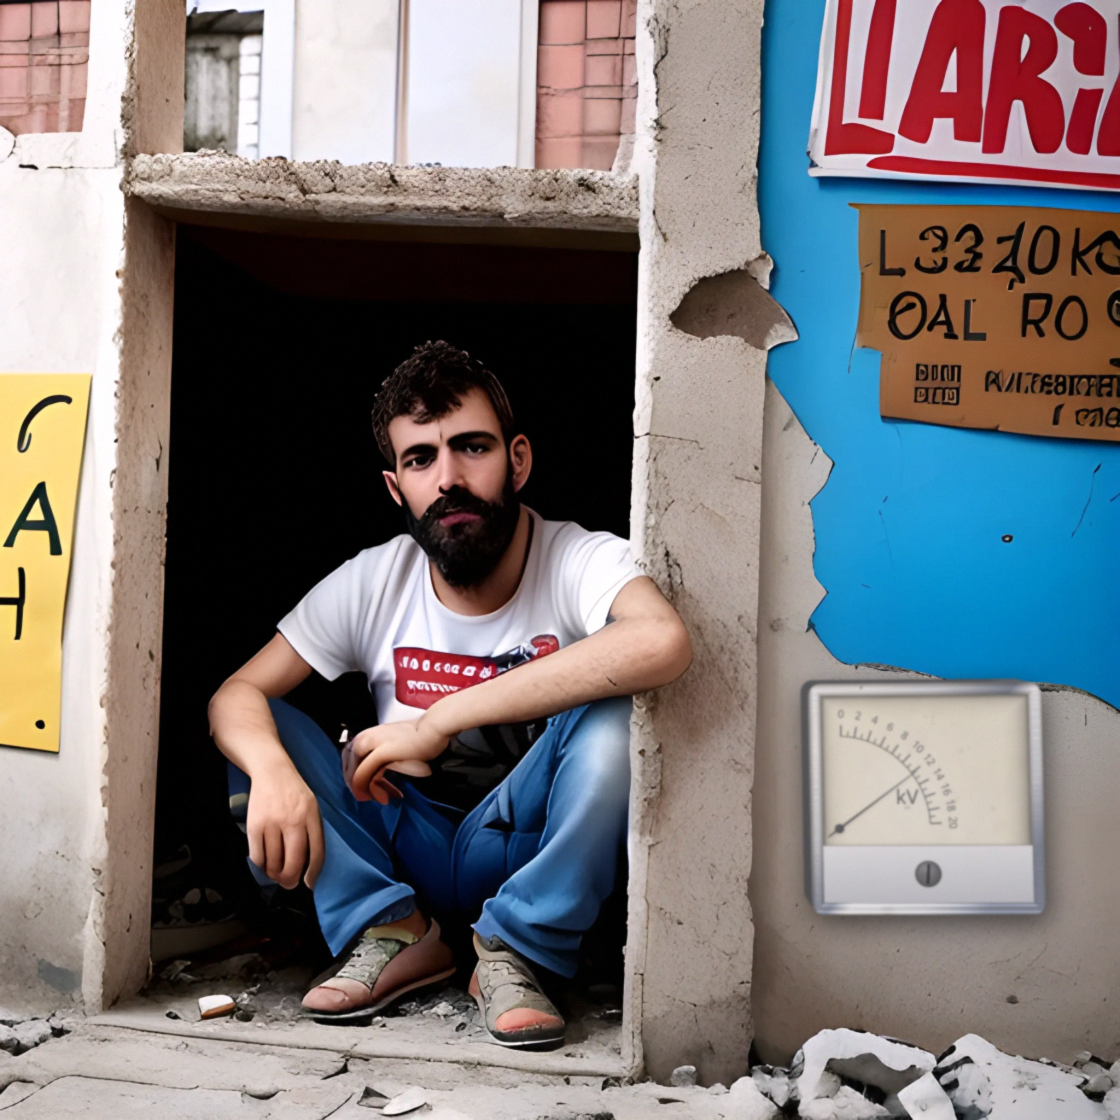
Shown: 12 kV
